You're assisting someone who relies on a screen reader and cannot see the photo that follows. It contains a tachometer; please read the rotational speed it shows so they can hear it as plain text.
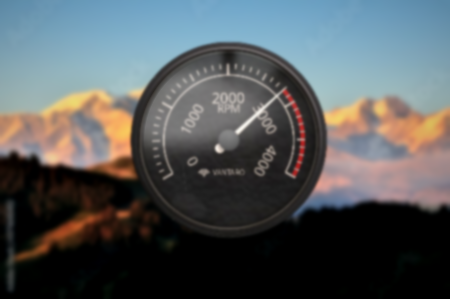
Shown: 2800 rpm
